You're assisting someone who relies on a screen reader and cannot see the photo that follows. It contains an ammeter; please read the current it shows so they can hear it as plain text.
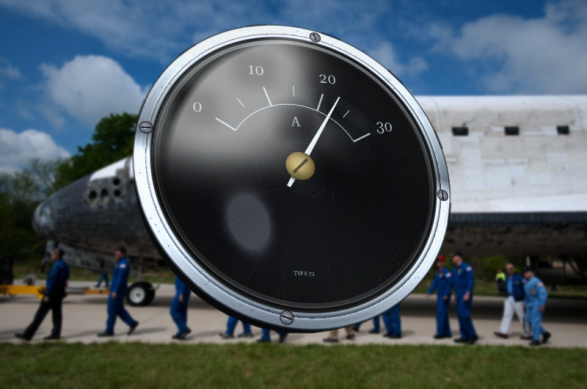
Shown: 22.5 A
